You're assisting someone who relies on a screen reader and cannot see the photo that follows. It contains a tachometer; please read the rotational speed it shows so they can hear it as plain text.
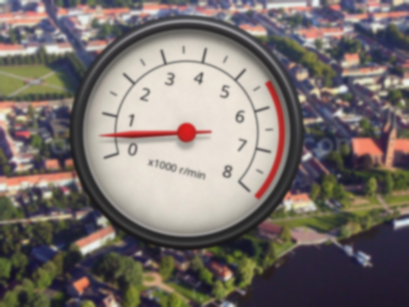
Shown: 500 rpm
